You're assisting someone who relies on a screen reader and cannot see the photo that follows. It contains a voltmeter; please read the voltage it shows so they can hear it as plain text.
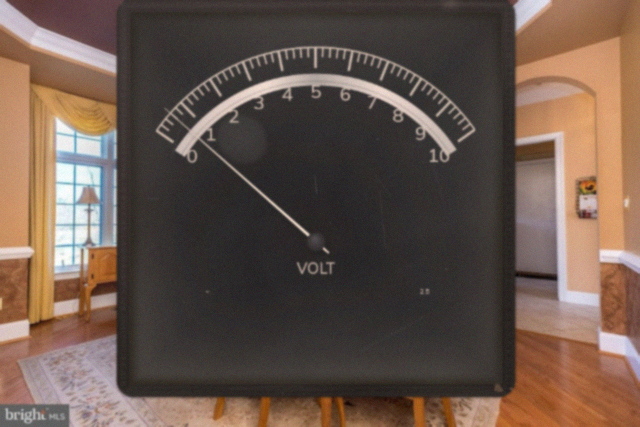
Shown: 0.6 V
